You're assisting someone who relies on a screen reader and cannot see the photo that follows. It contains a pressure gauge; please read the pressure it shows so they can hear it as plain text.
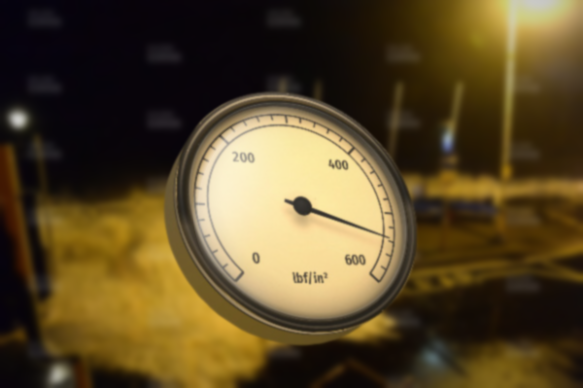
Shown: 540 psi
